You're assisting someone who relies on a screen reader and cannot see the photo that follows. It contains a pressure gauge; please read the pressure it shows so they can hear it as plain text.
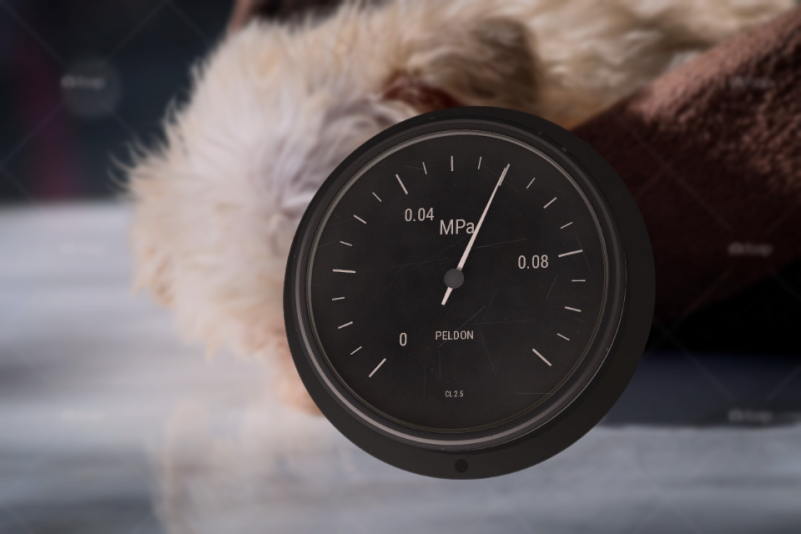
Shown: 0.06 MPa
